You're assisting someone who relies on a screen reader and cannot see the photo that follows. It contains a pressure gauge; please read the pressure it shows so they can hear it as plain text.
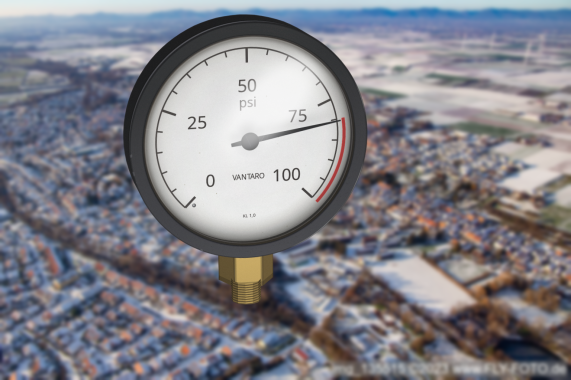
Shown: 80 psi
